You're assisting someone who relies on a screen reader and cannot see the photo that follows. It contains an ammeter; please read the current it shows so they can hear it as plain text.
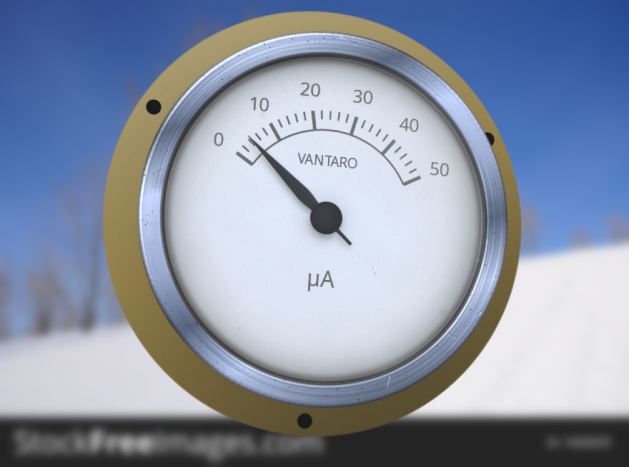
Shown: 4 µA
